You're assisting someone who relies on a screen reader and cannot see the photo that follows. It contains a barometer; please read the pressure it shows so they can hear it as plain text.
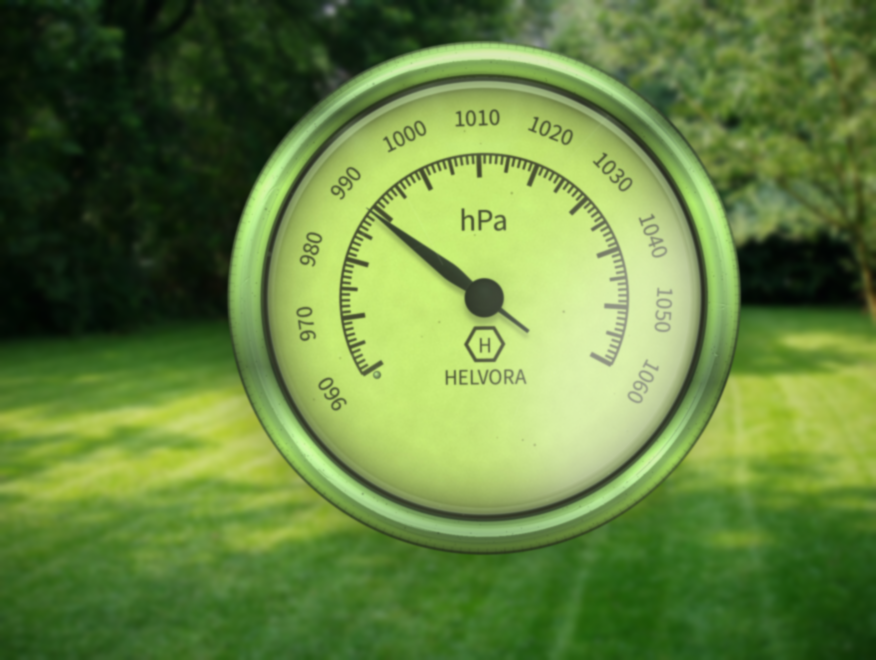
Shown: 989 hPa
